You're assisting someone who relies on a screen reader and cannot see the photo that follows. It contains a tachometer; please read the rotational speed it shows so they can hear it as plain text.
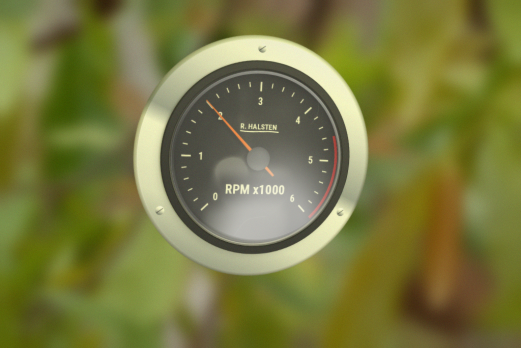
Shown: 2000 rpm
